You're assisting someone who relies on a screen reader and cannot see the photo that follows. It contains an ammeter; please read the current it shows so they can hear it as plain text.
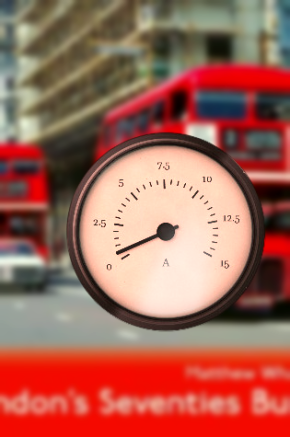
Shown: 0.5 A
